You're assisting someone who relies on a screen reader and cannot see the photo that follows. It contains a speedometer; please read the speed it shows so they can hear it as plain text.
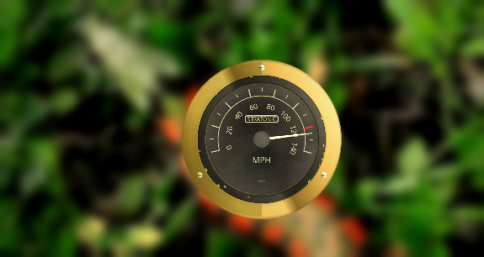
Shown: 125 mph
